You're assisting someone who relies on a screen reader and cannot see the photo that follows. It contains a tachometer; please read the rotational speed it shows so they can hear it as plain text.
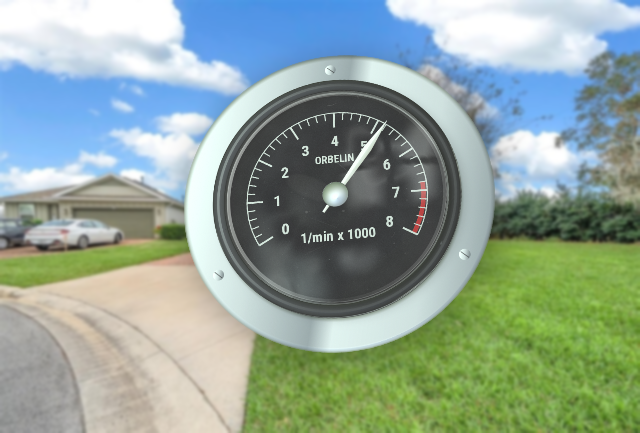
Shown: 5200 rpm
